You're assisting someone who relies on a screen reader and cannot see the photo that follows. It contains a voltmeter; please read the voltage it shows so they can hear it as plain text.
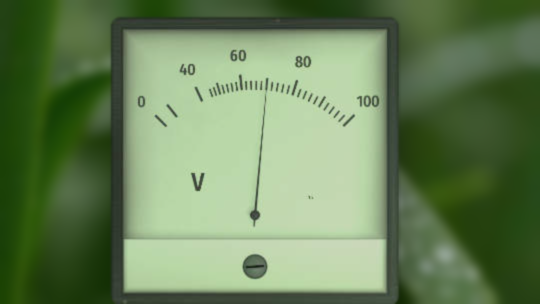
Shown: 70 V
